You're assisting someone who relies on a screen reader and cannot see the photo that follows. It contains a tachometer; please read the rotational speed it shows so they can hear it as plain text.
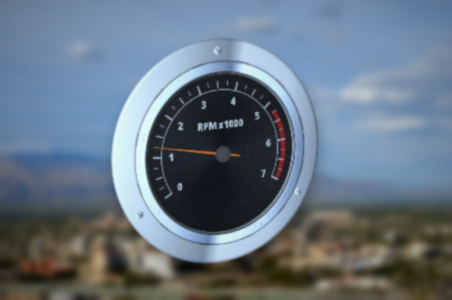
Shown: 1250 rpm
